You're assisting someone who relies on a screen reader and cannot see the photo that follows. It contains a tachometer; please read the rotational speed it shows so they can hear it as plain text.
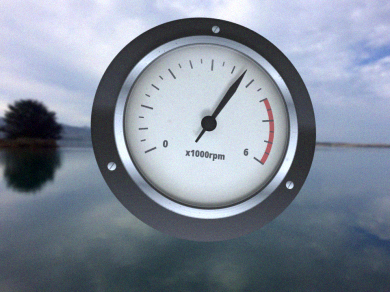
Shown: 3750 rpm
